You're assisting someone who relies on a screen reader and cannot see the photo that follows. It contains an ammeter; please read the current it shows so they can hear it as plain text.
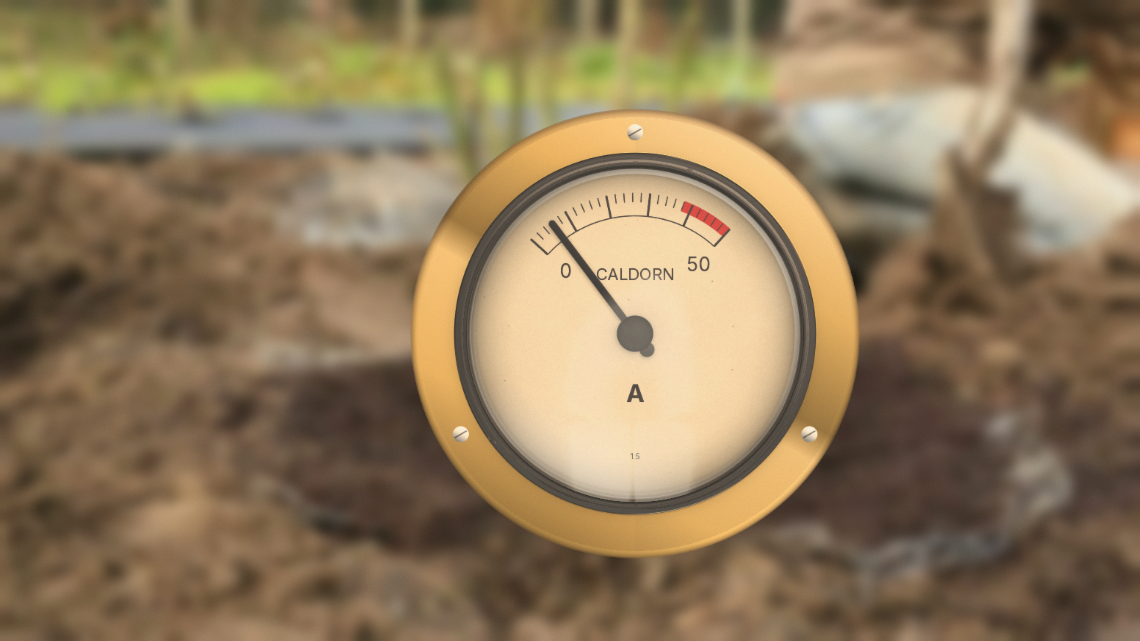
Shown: 6 A
